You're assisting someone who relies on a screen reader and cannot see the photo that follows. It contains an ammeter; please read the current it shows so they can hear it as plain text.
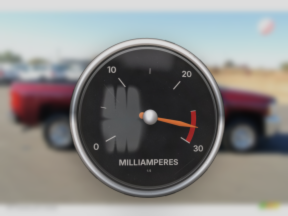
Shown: 27.5 mA
